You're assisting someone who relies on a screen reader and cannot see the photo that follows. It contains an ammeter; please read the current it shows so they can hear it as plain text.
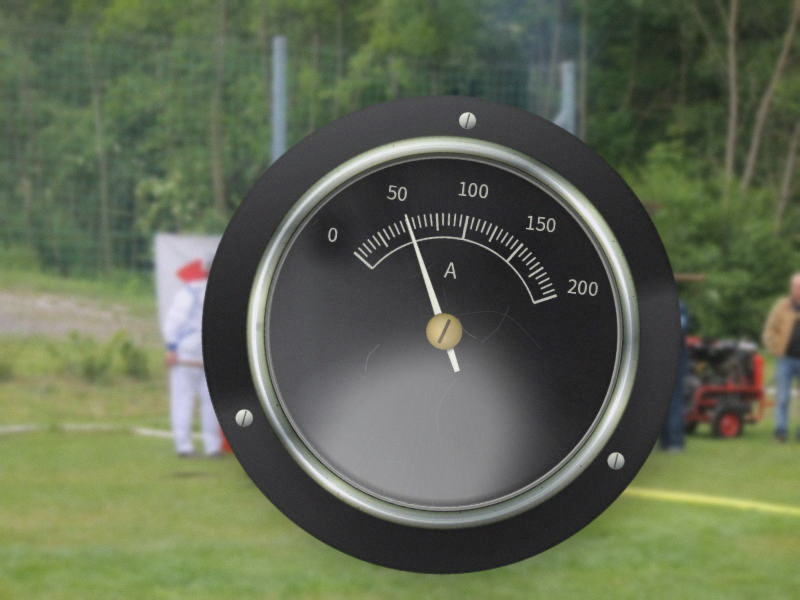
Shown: 50 A
